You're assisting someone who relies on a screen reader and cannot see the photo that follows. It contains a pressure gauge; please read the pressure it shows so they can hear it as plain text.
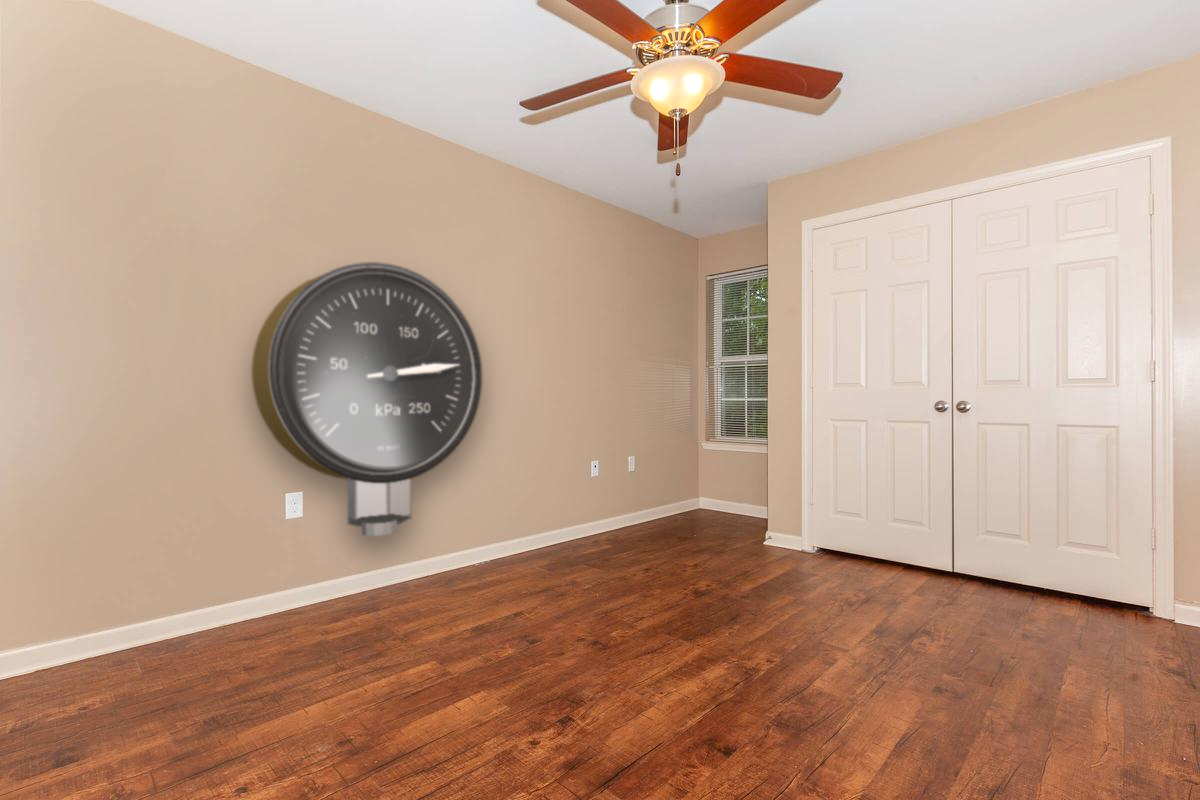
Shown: 200 kPa
